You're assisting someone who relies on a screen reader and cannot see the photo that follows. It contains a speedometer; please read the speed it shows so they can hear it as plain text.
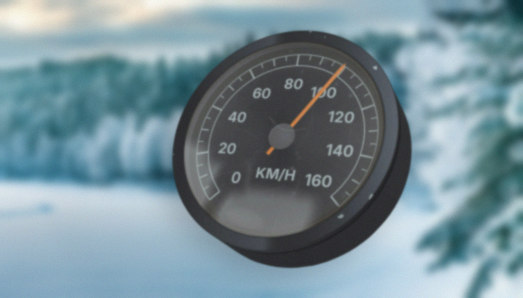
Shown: 100 km/h
